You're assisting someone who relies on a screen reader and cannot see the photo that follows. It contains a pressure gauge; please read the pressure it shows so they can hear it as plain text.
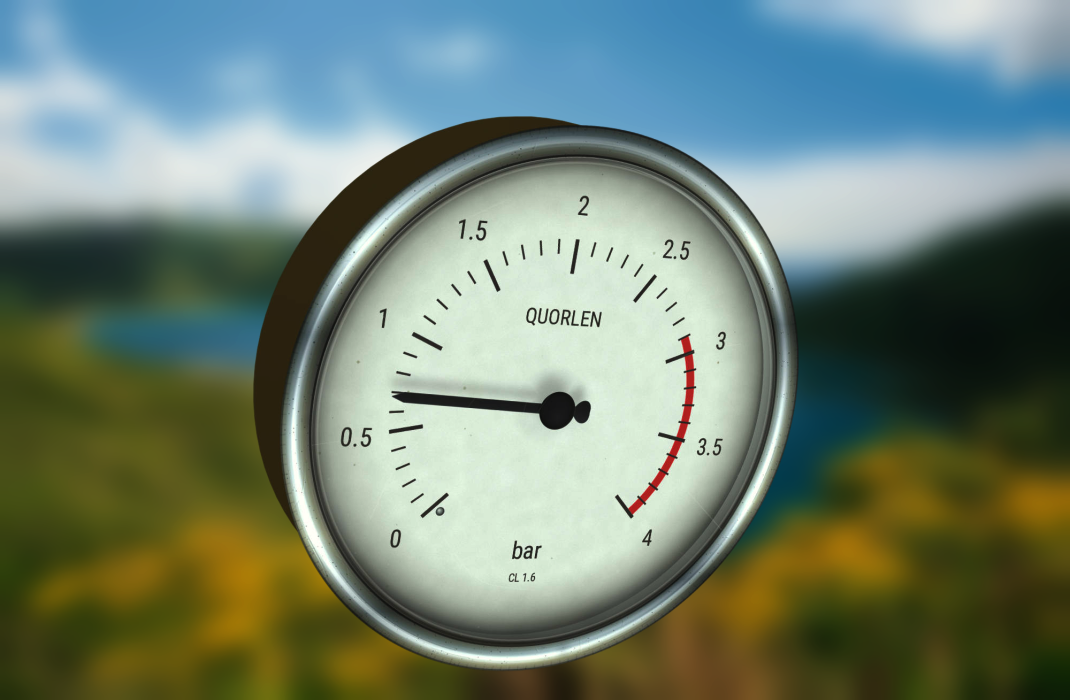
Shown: 0.7 bar
